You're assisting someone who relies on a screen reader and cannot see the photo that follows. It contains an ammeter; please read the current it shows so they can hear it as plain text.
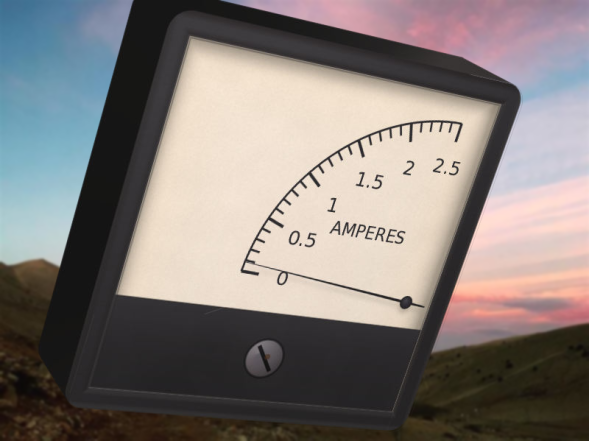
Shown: 0.1 A
